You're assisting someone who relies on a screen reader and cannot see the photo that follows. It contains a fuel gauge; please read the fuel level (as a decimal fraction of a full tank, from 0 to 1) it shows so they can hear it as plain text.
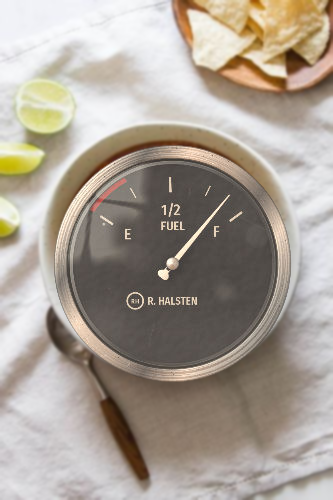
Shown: 0.875
